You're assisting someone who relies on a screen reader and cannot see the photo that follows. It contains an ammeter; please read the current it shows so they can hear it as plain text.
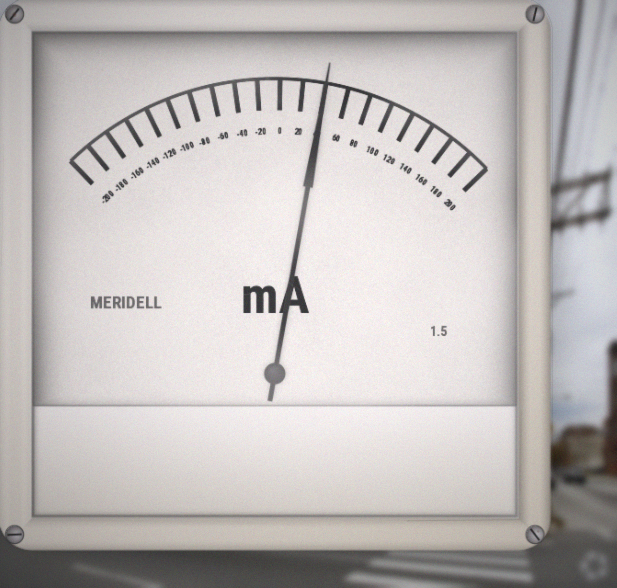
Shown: 40 mA
